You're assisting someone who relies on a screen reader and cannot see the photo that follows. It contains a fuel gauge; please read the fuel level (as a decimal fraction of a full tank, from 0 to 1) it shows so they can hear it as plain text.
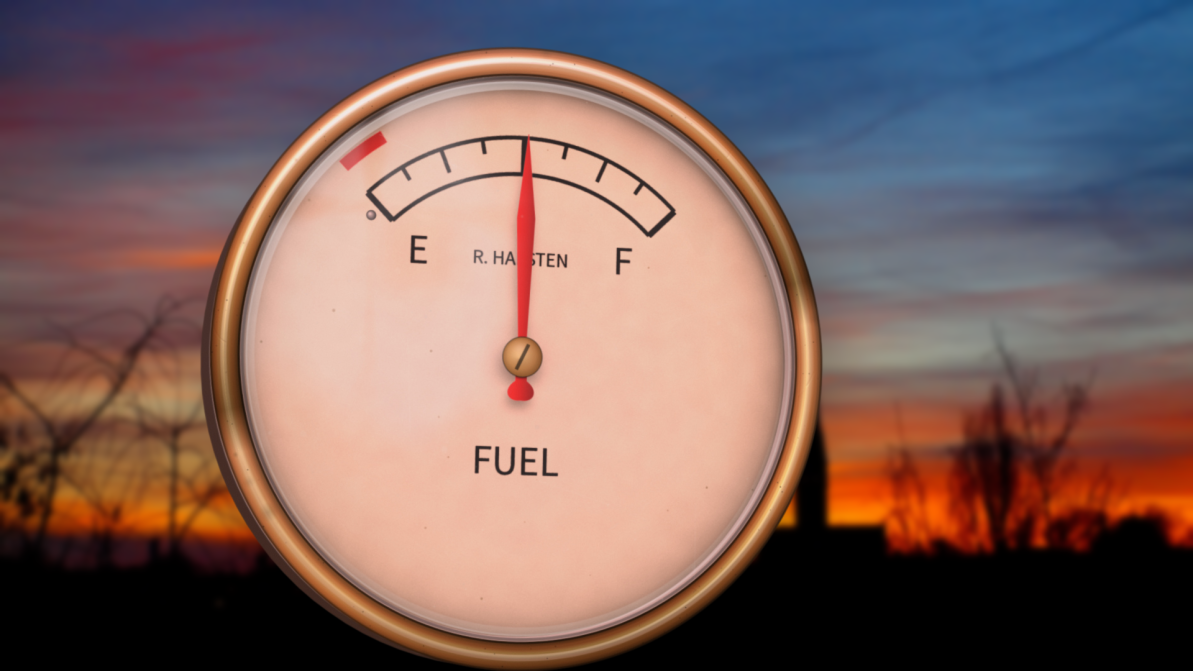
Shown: 0.5
